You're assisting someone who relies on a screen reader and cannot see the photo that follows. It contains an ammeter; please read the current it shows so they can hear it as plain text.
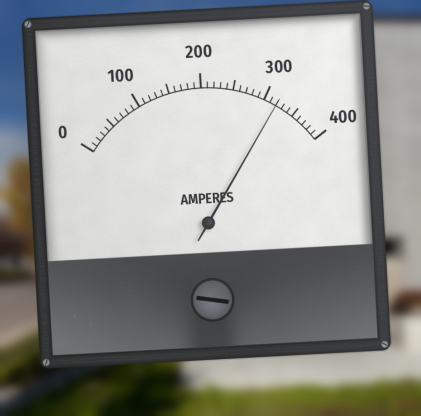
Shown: 320 A
